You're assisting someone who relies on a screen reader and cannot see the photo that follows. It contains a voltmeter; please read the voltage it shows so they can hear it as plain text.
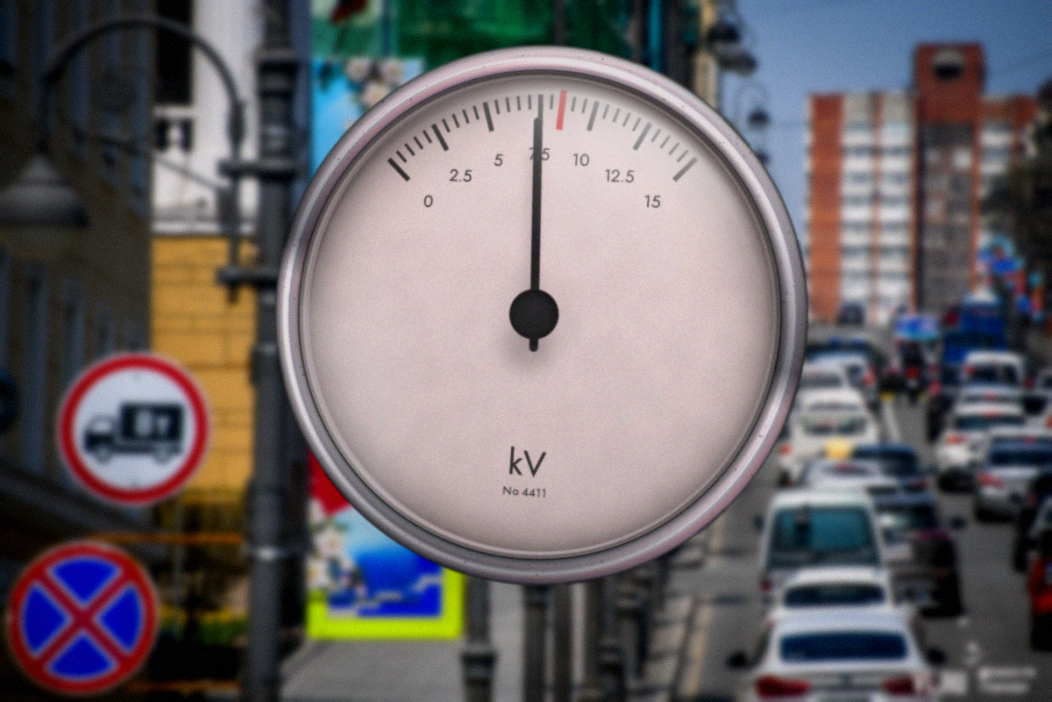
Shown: 7.5 kV
